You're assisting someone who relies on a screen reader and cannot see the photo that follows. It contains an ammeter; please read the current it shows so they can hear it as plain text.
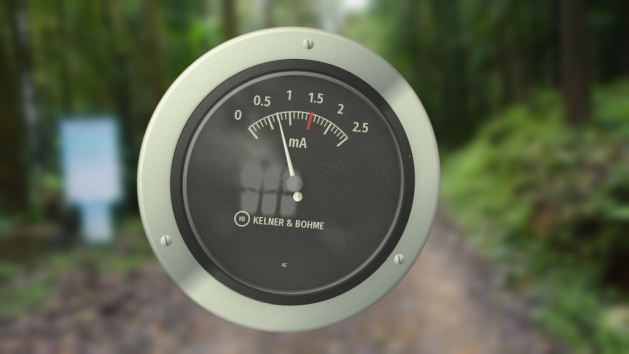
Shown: 0.7 mA
